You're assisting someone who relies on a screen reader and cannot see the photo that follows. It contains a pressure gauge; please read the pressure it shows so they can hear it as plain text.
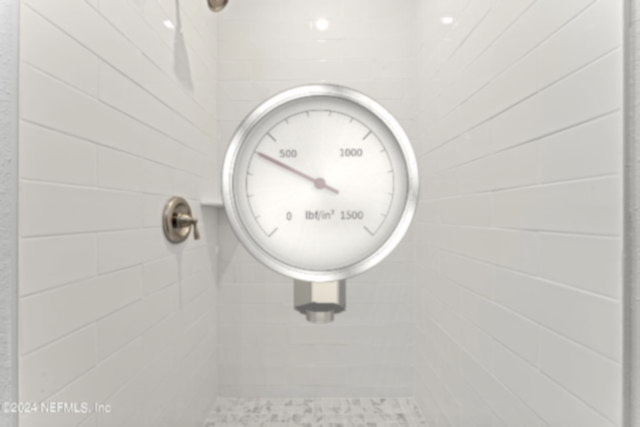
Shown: 400 psi
